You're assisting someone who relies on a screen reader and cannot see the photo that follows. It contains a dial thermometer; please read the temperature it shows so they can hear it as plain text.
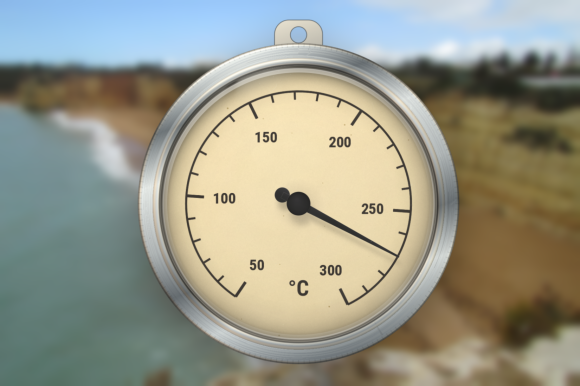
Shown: 270 °C
